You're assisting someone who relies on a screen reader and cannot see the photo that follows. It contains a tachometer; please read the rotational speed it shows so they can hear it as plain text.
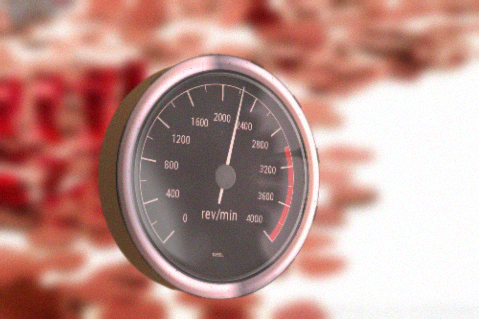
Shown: 2200 rpm
